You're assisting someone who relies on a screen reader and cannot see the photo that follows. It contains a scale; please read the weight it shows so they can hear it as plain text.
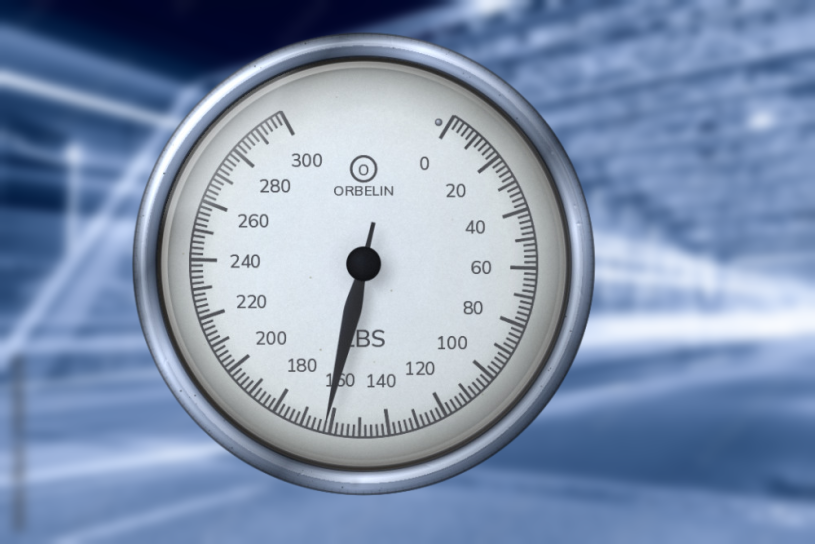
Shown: 162 lb
